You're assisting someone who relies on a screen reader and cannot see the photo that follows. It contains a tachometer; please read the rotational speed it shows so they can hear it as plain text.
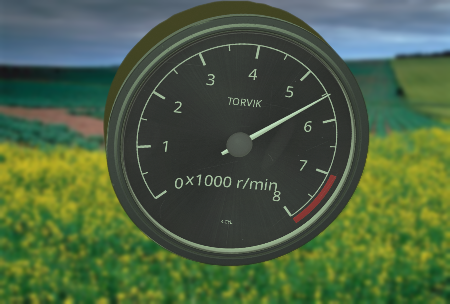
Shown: 5500 rpm
